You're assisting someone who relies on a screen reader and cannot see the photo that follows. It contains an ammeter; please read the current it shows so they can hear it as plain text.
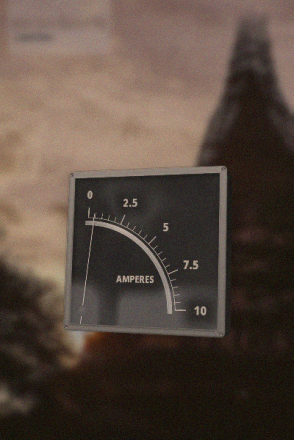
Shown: 0.5 A
